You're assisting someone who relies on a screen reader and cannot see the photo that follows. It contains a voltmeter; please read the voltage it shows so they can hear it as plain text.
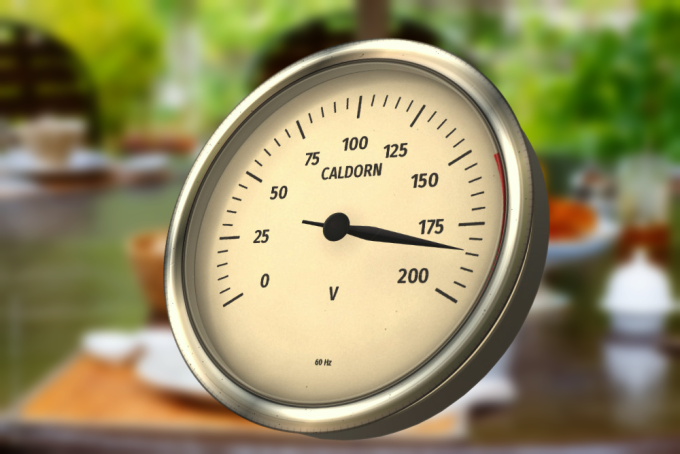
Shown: 185 V
